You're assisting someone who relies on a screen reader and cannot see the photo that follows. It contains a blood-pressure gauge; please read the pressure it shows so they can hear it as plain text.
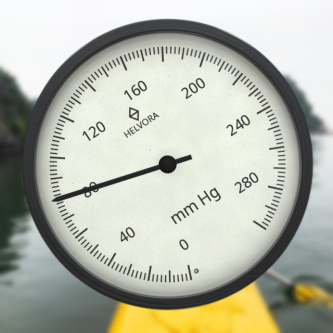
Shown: 80 mmHg
